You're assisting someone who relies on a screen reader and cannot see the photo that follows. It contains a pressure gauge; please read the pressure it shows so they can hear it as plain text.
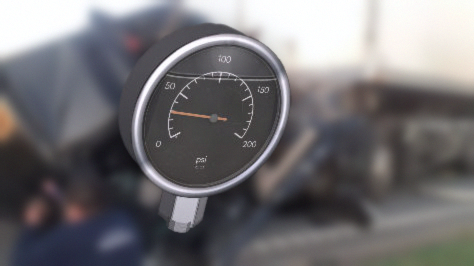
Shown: 30 psi
